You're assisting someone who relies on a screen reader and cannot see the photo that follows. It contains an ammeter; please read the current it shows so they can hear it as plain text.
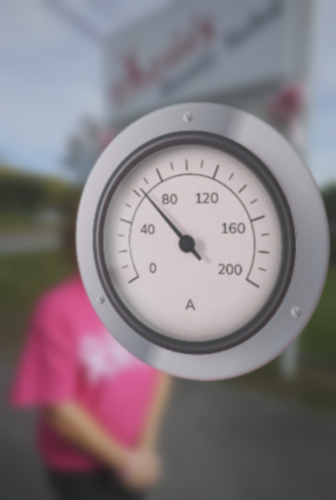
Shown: 65 A
